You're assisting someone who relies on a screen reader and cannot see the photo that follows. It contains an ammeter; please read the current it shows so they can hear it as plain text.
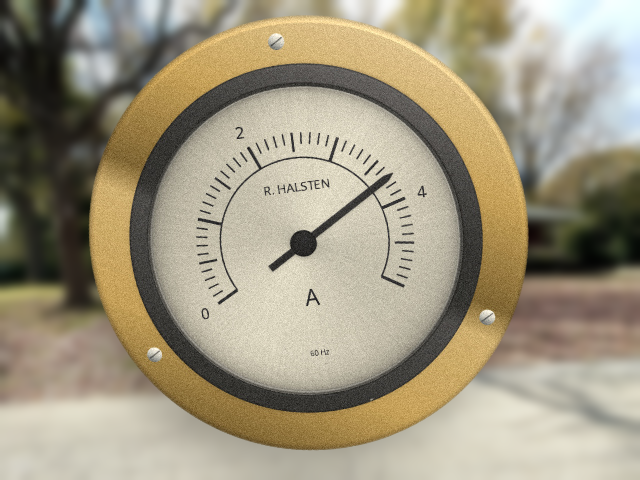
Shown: 3.7 A
